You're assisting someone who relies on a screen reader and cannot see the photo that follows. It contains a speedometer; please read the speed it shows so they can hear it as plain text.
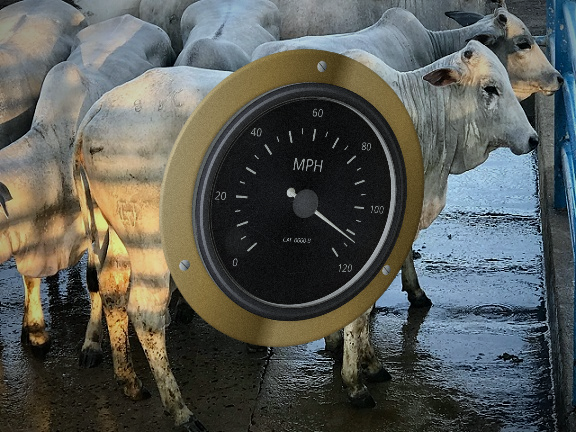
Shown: 112.5 mph
